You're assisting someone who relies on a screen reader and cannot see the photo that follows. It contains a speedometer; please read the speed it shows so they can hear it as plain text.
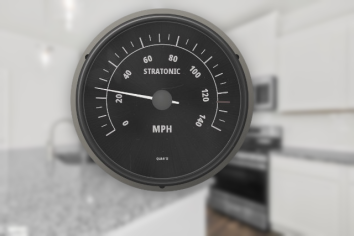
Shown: 25 mph
